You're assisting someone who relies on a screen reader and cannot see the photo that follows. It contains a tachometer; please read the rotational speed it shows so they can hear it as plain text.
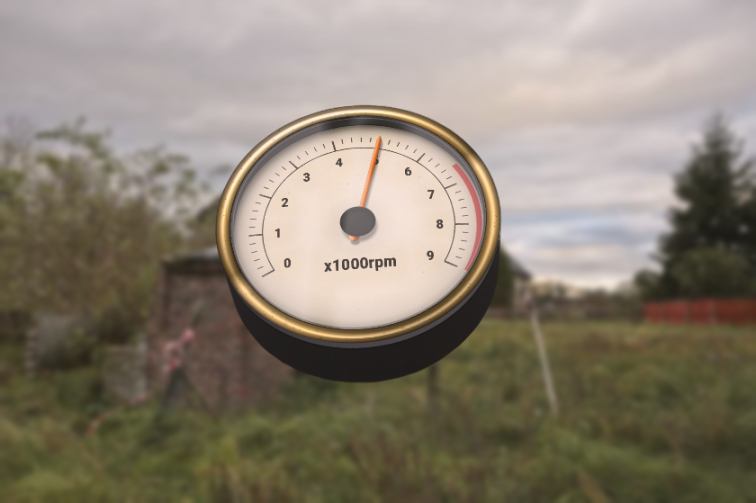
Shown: 5000 rpm
